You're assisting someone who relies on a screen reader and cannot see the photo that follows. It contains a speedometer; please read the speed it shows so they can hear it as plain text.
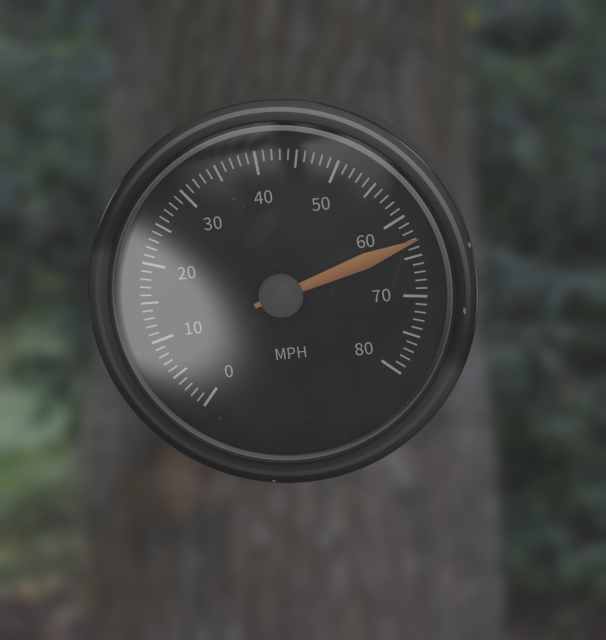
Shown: 63 mph
